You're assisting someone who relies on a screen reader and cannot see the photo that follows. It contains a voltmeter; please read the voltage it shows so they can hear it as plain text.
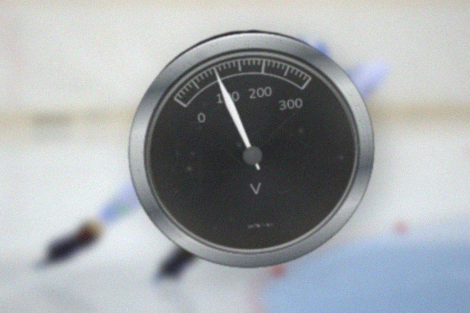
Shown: 100 V
